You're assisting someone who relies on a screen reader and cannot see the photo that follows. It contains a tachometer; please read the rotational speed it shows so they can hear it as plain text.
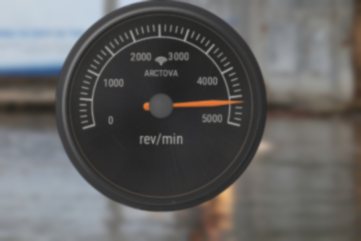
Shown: 4600 rpm
